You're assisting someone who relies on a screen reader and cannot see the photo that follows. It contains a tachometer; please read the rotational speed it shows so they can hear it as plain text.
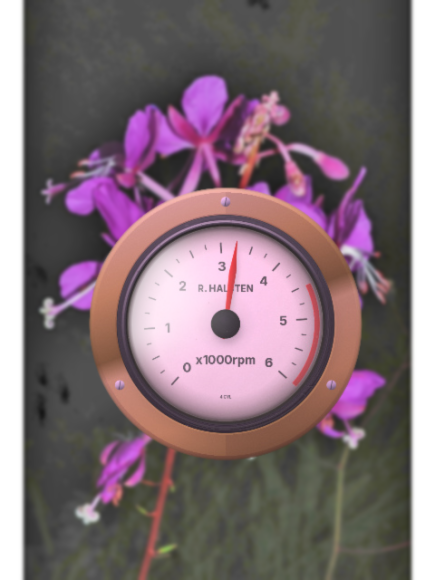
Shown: 3250 rpm
